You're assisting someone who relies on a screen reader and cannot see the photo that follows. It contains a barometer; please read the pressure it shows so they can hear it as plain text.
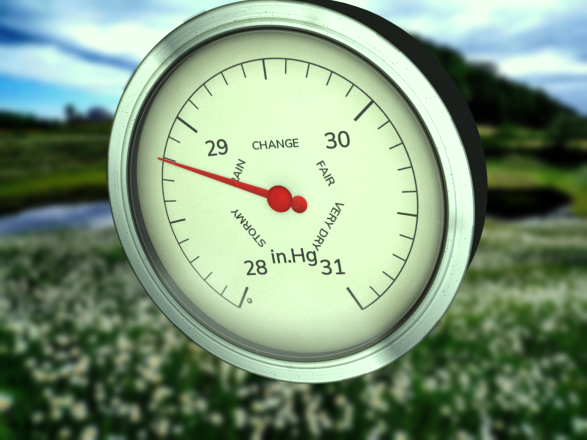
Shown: 28.8 inHg
